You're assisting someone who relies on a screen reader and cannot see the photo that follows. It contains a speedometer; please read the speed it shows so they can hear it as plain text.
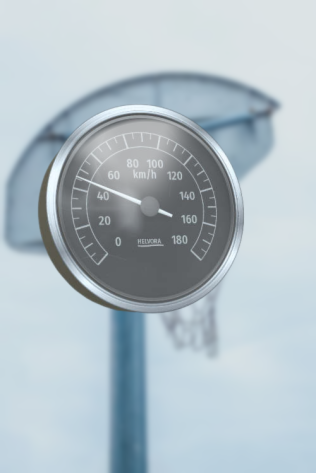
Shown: 45 km/h
